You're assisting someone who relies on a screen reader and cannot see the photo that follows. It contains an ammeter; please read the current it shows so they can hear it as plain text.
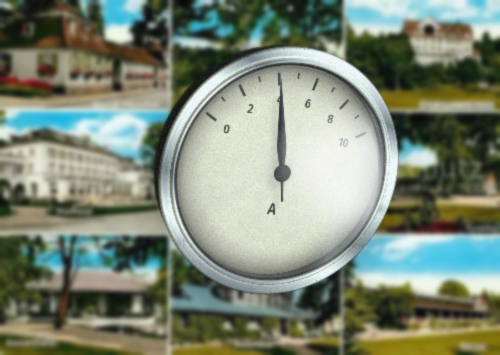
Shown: 4 A
